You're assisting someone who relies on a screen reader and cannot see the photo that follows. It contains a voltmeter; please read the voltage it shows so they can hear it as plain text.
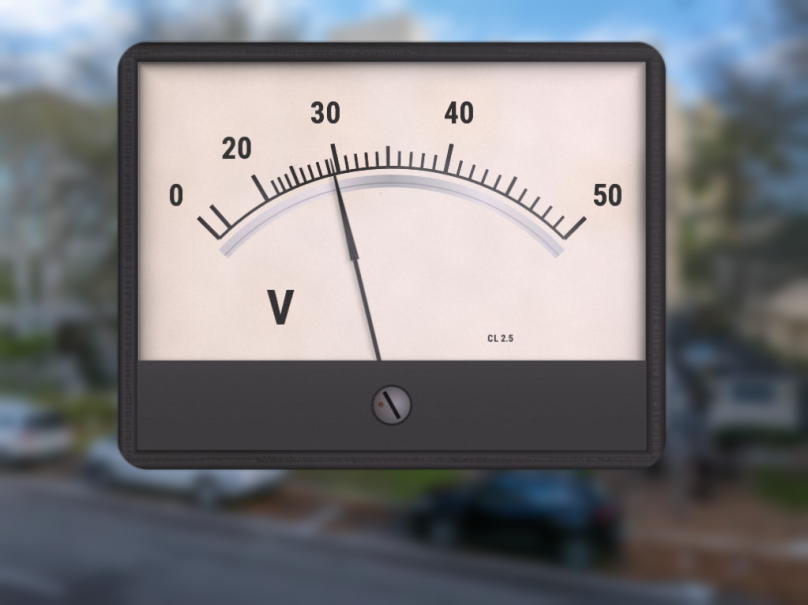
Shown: 29.5 V
